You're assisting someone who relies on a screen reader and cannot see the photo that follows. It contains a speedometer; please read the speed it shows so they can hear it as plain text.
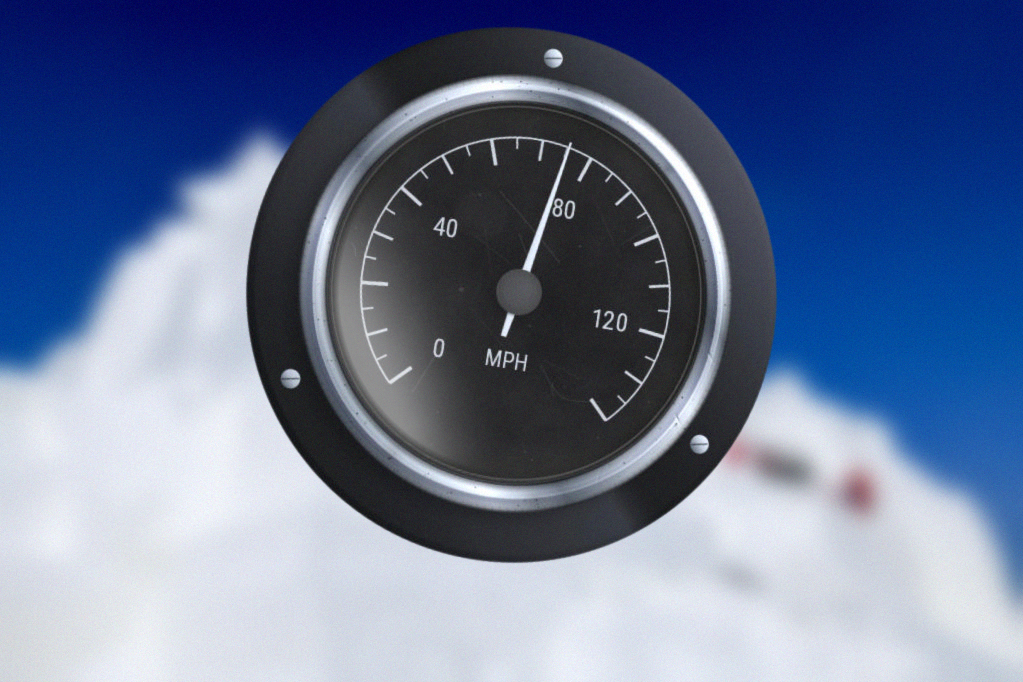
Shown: 75 mph
